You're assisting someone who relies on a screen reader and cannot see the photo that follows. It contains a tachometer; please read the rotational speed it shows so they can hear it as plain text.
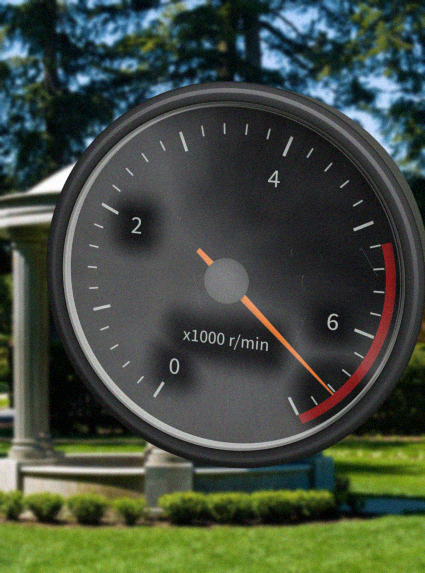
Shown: 6600 rpm
